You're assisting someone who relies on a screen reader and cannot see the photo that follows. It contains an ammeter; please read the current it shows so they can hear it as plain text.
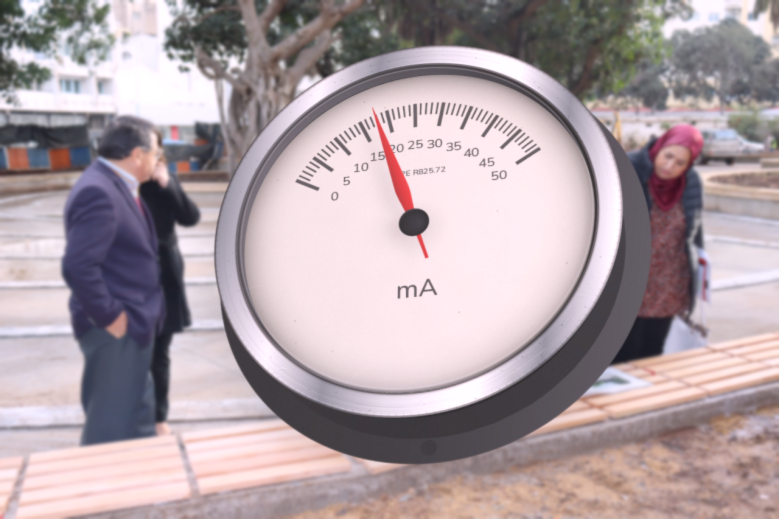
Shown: 18 mA
